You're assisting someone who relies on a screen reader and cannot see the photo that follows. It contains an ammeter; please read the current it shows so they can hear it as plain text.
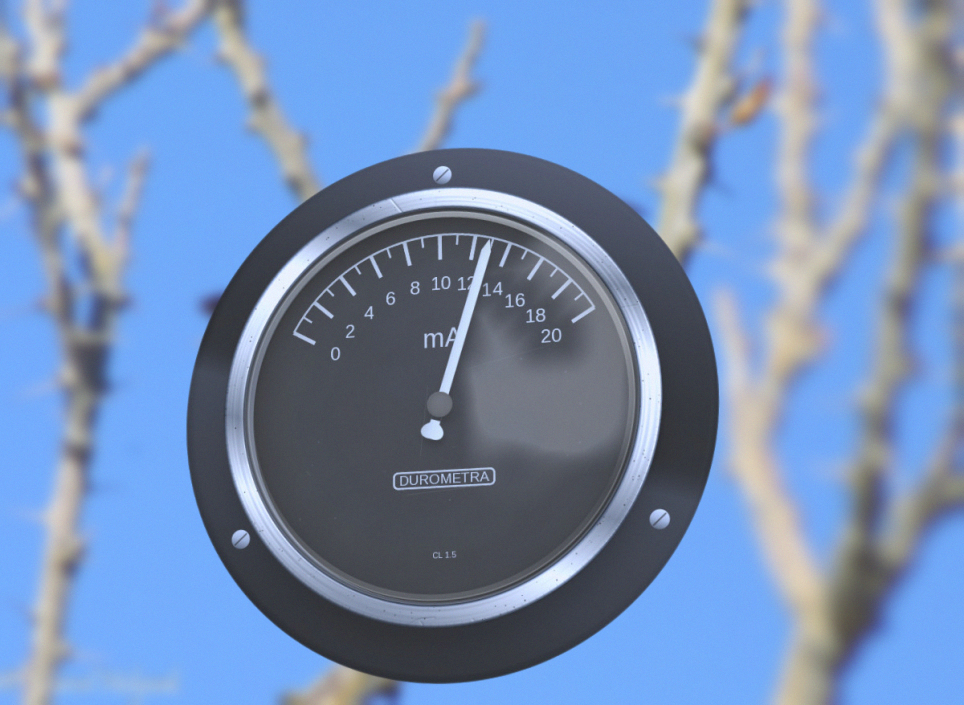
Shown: 13 mA
